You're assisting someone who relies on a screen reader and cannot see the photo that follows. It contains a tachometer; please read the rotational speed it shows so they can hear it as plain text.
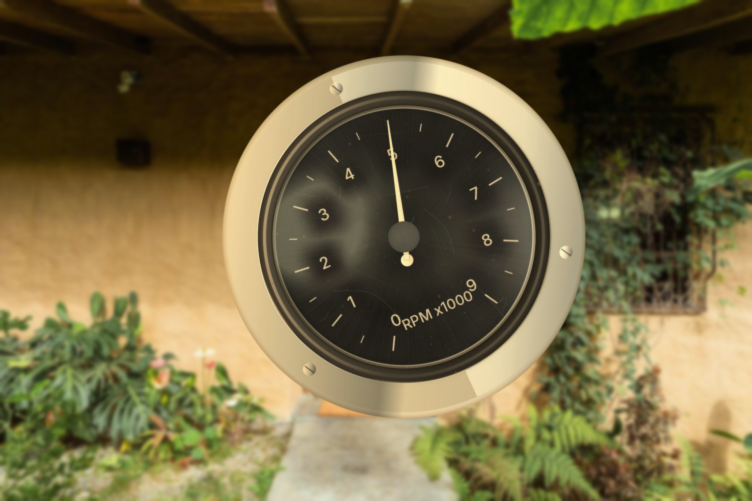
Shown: 5000 rpm
